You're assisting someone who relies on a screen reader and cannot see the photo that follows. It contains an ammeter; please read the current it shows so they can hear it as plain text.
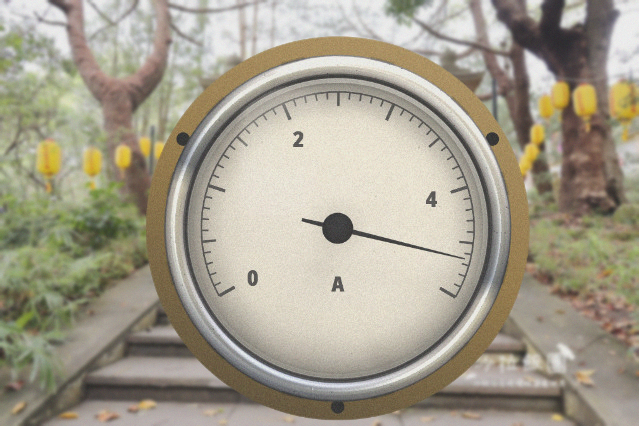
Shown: 4.65 A
